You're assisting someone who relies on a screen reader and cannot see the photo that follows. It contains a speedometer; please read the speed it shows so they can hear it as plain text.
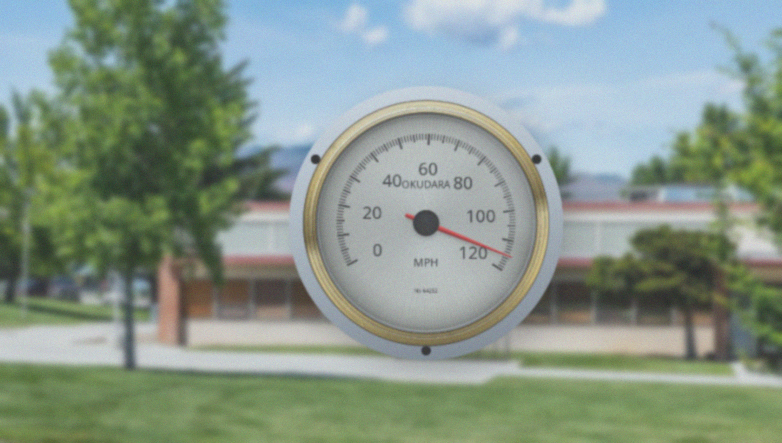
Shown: 115 mph
